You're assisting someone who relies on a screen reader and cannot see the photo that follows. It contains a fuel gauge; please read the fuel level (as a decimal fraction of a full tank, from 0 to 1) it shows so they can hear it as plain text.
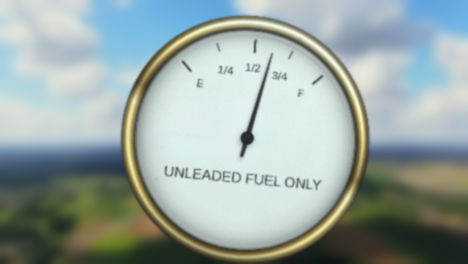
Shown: 0.625
